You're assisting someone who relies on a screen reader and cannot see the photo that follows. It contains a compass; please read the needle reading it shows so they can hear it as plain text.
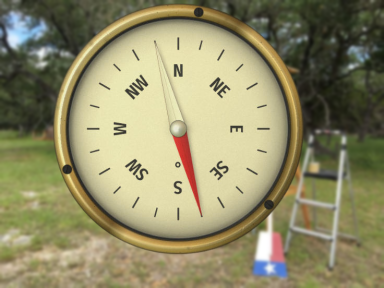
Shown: 165 °
